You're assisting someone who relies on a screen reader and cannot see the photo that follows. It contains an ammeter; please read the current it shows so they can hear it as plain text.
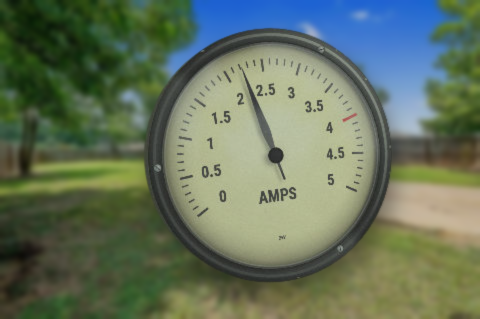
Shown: 2.2 A
